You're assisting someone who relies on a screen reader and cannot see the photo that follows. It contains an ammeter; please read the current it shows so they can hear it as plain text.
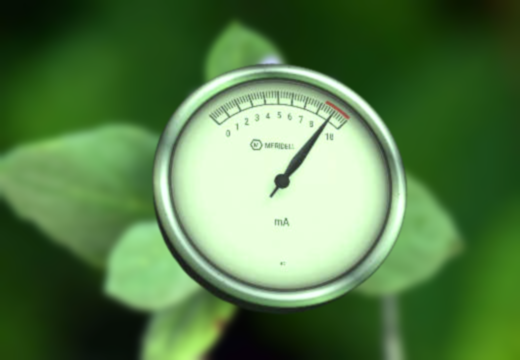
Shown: 9 mA
